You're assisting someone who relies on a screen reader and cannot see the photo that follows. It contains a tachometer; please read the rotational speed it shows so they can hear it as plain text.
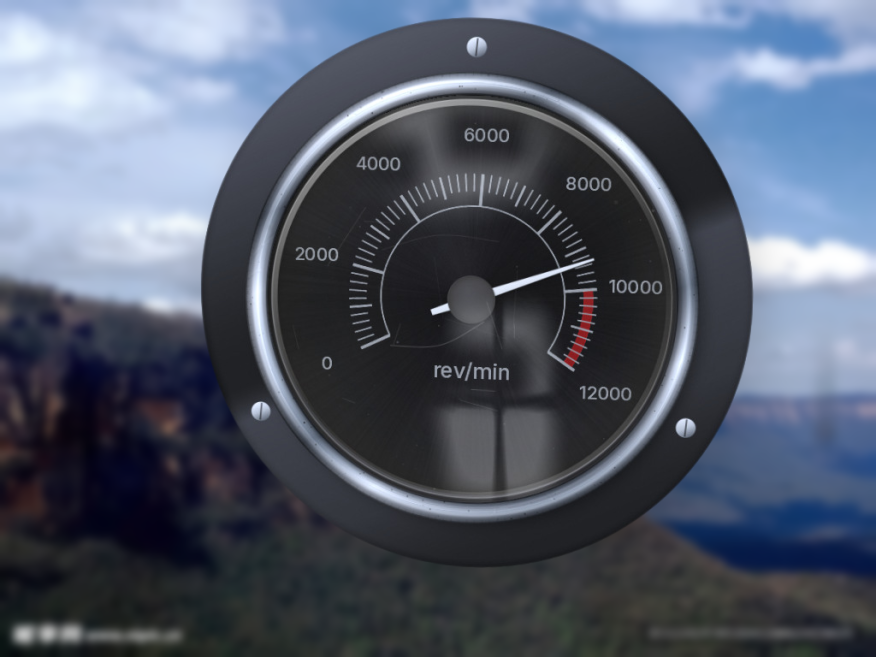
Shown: 9300 rpm
